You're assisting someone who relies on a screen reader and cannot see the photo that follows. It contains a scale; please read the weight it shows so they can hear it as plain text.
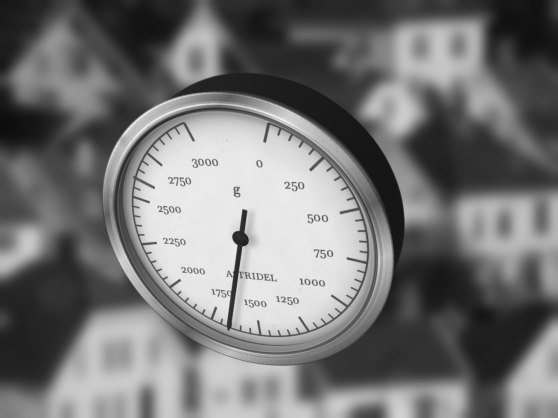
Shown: 1650 g
